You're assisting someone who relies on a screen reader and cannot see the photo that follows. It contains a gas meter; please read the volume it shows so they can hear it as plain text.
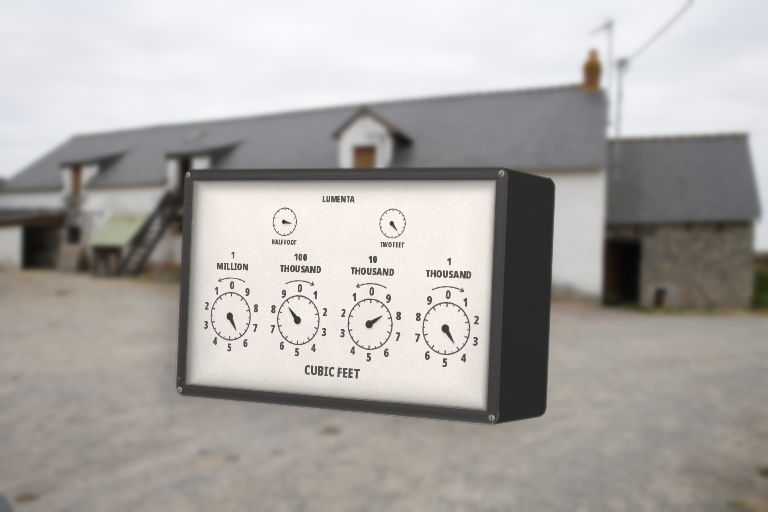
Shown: 588400 ft³
